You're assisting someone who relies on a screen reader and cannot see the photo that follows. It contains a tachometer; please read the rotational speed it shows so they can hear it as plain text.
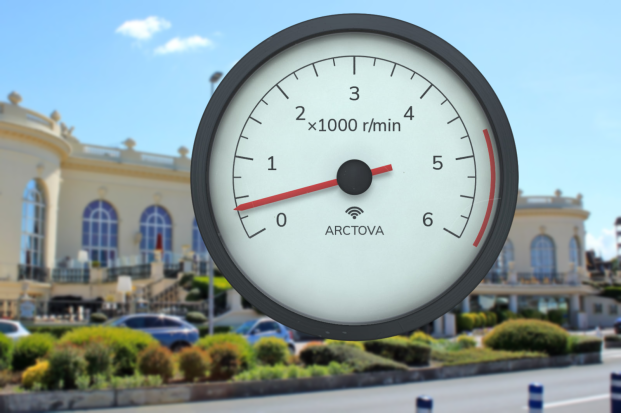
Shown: 375 rpm
